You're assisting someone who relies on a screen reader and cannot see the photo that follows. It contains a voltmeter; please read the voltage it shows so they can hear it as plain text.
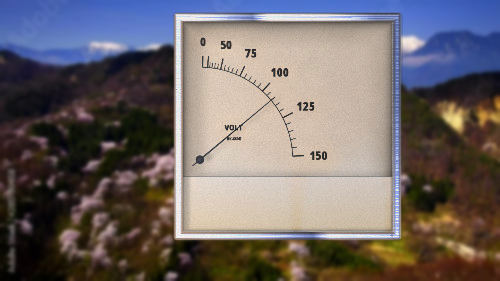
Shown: 110 V
